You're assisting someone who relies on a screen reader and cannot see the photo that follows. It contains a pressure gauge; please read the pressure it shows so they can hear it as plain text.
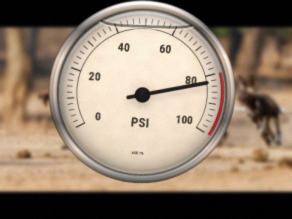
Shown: 82 psi
